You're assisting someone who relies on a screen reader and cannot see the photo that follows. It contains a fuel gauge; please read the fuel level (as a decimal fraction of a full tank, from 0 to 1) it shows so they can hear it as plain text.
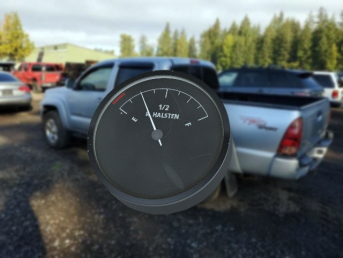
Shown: 0.25
